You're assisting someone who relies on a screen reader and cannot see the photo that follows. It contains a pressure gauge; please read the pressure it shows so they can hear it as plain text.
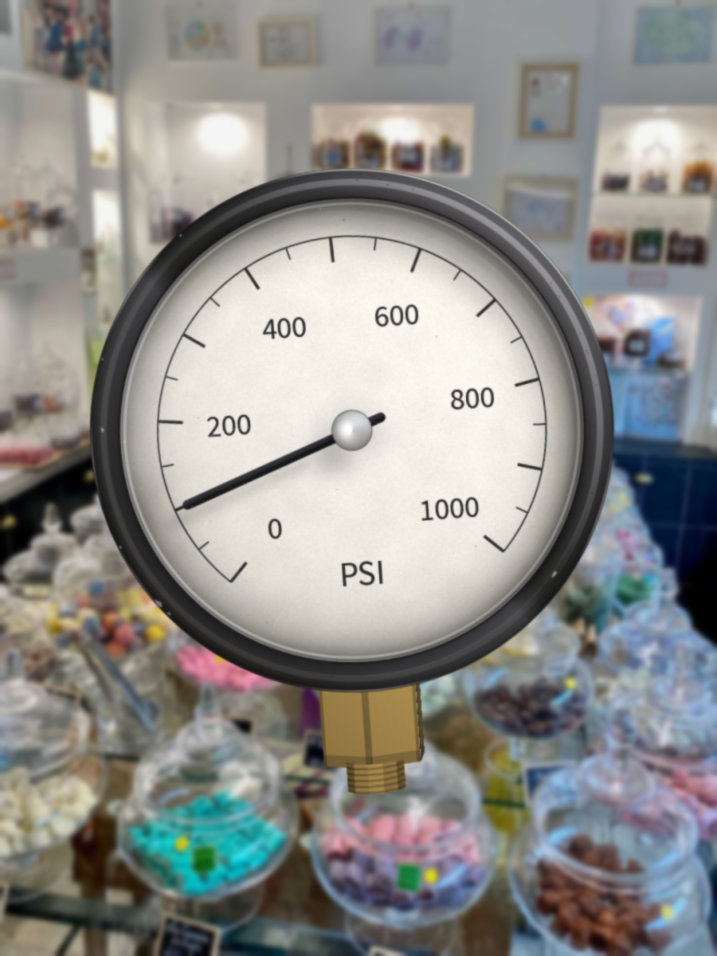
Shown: 100 psi
